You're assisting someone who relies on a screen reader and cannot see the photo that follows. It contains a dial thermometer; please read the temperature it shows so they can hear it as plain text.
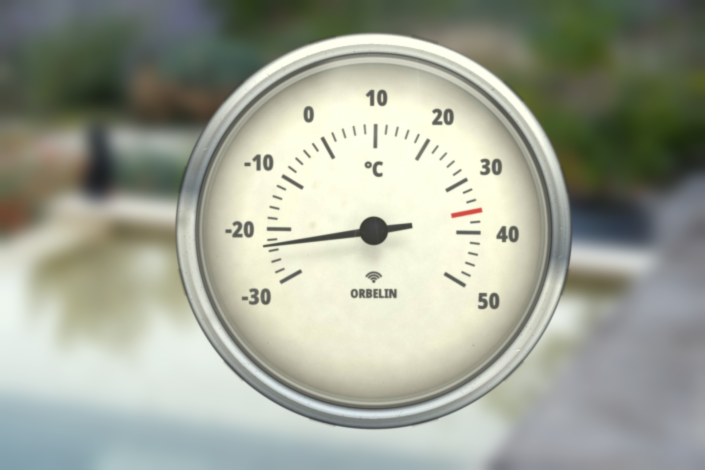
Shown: -23 °C
